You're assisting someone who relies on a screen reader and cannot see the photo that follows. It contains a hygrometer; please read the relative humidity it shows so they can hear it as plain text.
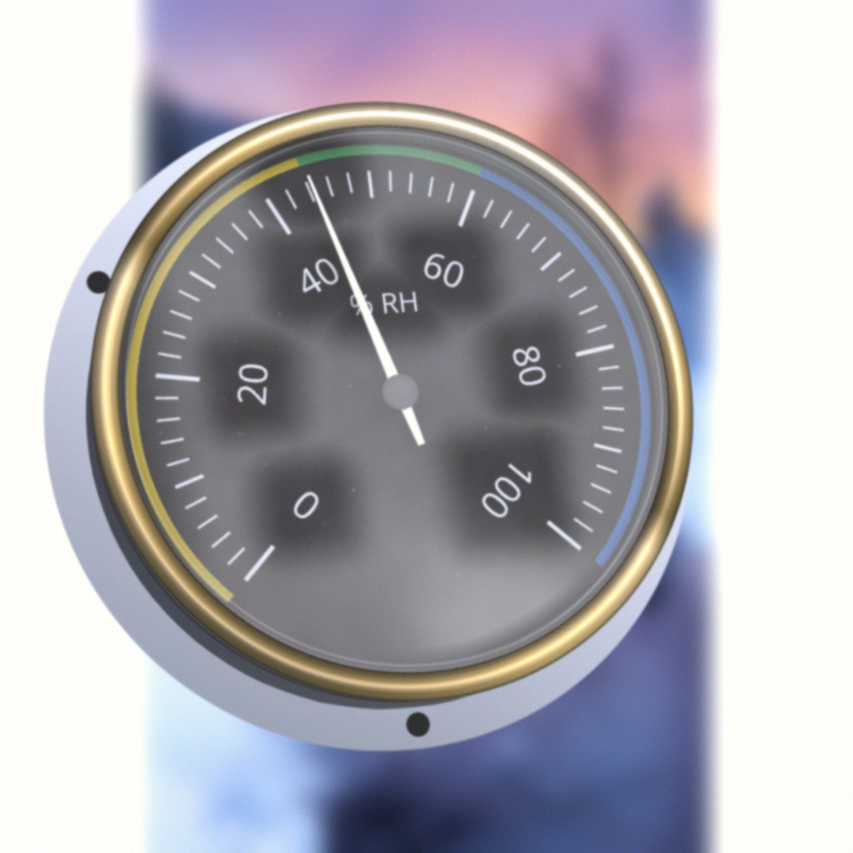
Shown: 44 %
